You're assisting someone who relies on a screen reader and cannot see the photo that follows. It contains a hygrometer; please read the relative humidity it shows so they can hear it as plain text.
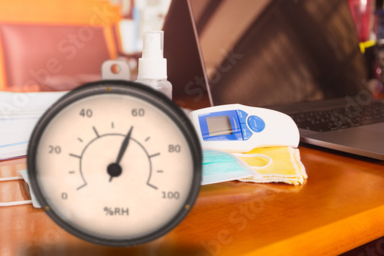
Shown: 60 %
